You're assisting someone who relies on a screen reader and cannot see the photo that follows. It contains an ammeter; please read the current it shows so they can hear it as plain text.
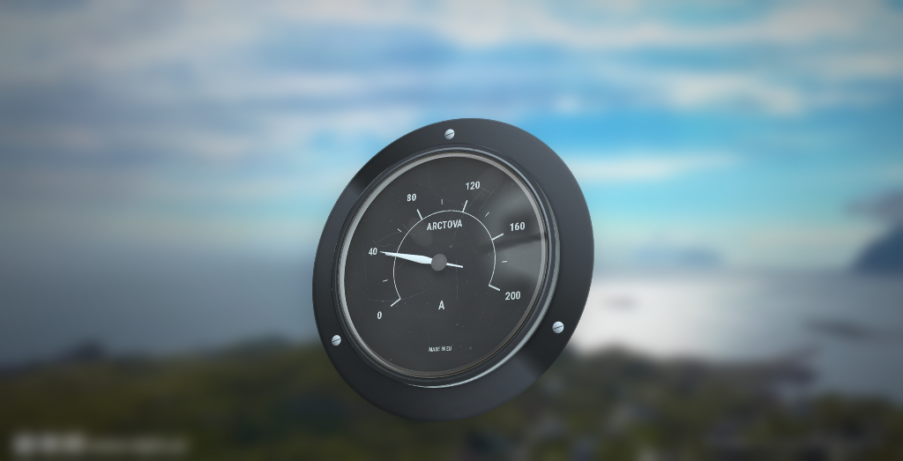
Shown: 40 A
